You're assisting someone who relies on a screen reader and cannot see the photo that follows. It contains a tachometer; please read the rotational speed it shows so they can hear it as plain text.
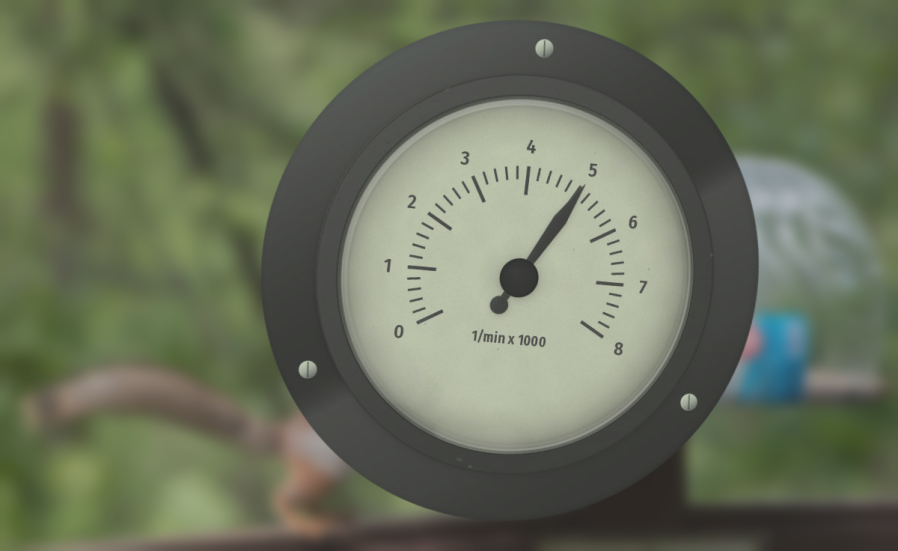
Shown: 5000 rpm
